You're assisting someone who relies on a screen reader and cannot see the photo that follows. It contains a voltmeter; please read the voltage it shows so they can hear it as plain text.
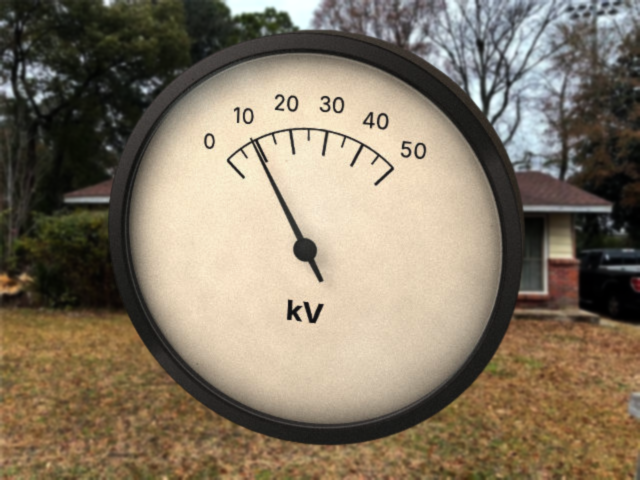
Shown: 10 kV
